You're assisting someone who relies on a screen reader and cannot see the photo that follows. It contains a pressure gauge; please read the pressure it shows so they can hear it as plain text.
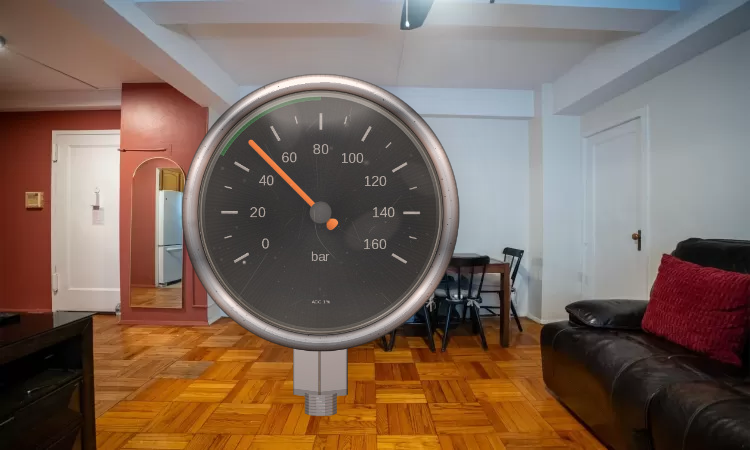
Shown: 50 bar
